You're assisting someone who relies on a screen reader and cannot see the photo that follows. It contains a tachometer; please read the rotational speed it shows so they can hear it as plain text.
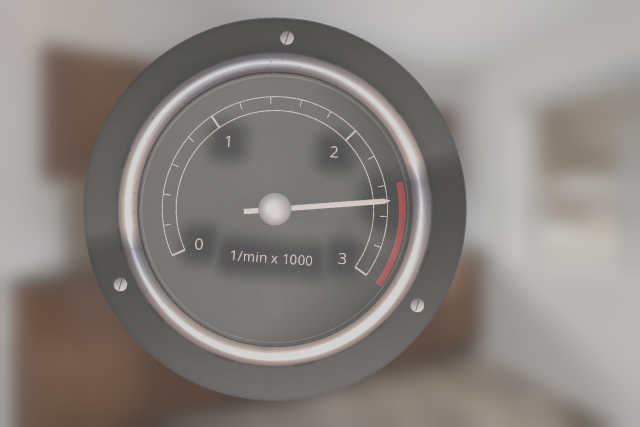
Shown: 2500 rpm
